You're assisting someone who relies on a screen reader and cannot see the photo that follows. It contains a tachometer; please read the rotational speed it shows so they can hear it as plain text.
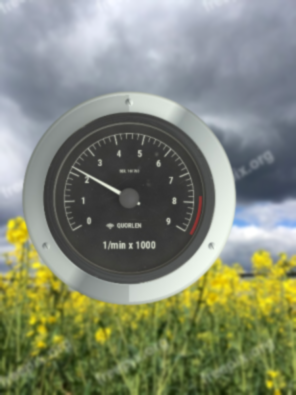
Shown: 2200 rpm
